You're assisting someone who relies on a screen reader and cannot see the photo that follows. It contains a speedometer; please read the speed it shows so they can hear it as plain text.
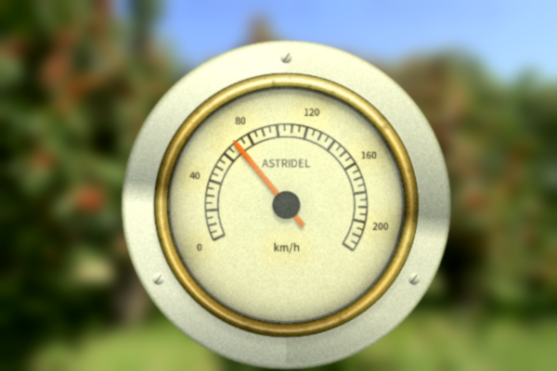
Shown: 70 km/h
